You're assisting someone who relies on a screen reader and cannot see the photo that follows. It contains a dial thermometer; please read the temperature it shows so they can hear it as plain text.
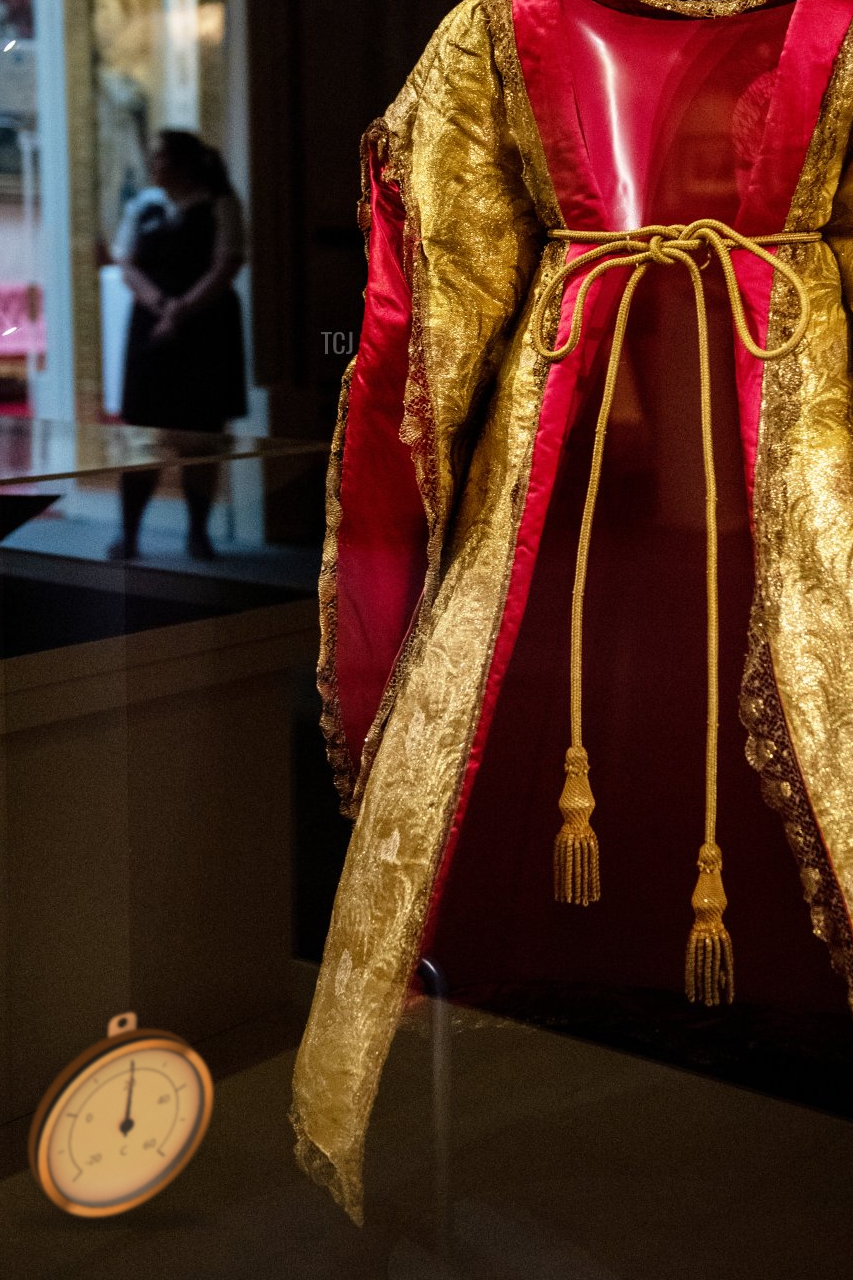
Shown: 20 °C
